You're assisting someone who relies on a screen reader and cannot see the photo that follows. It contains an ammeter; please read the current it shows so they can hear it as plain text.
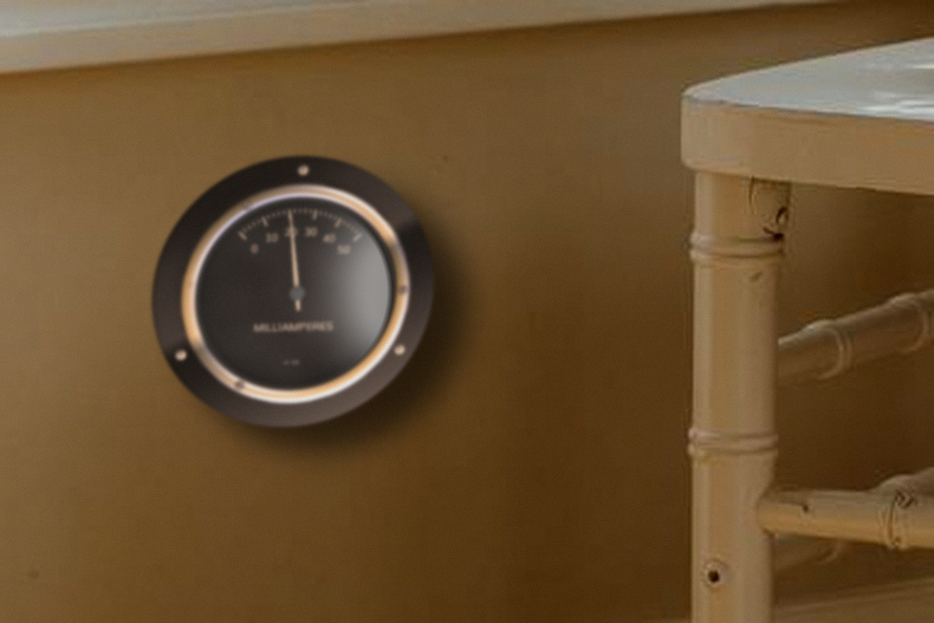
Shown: 20 mA
